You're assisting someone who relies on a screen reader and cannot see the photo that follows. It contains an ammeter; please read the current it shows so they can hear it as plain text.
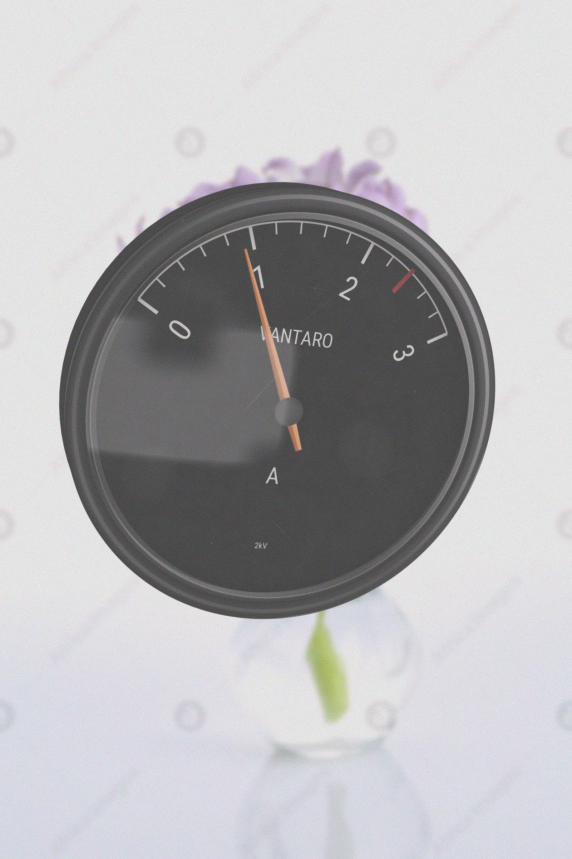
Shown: 0.9 A
